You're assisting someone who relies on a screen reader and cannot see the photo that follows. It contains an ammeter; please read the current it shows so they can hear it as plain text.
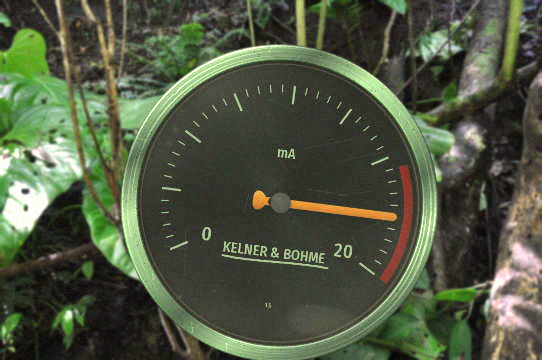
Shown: 17.5 mA
